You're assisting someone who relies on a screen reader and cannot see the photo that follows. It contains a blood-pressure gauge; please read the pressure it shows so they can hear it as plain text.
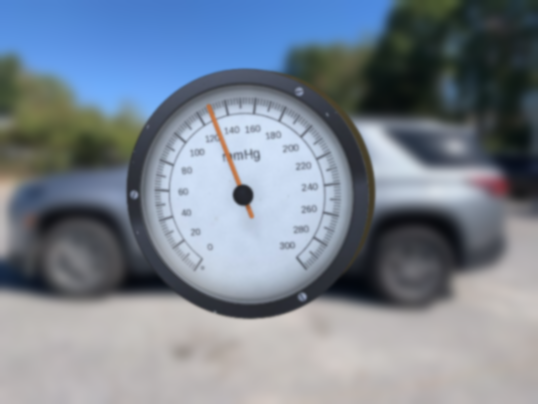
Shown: 130 mmHg
